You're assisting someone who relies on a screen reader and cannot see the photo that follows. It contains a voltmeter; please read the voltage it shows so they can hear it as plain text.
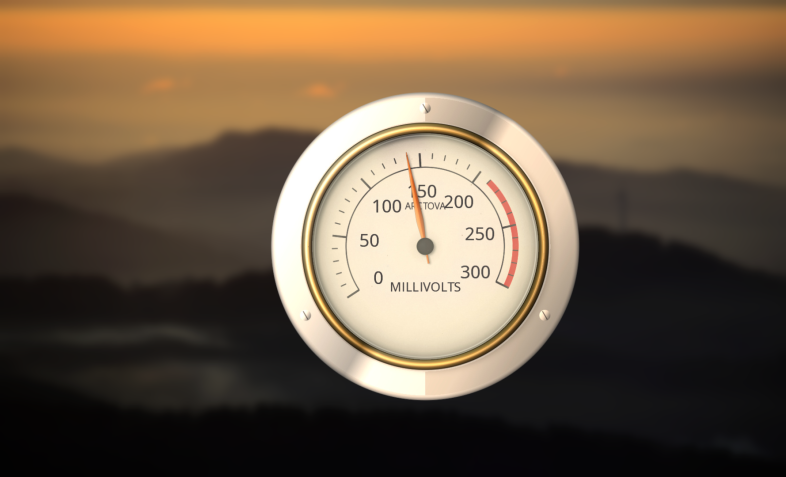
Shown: 140 mV
